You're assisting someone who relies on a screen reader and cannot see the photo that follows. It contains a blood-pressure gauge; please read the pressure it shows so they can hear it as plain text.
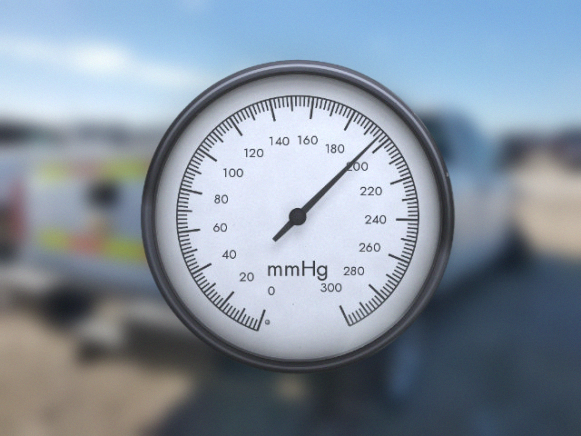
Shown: 196 mmHg
